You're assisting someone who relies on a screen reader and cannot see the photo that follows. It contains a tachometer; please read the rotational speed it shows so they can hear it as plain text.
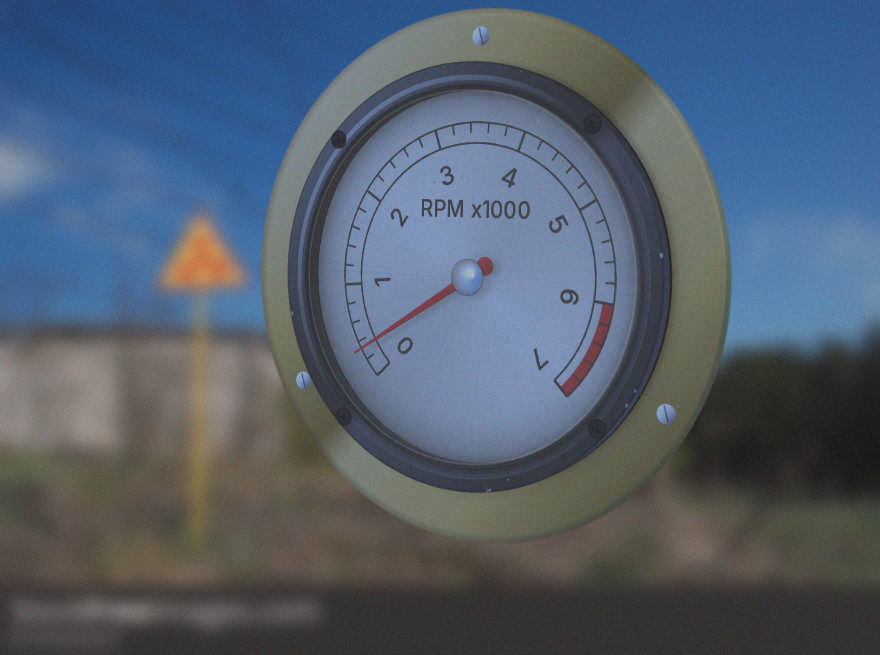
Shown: 300 rpm
